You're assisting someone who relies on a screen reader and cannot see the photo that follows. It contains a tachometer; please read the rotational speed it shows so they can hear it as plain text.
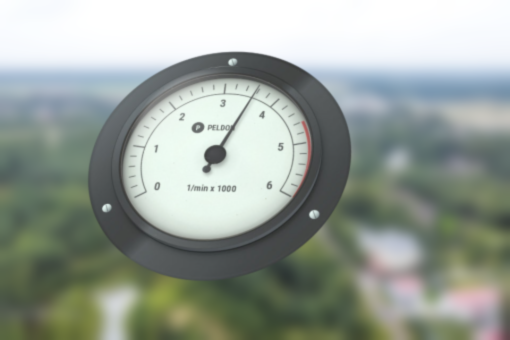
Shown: 3600 rpm
